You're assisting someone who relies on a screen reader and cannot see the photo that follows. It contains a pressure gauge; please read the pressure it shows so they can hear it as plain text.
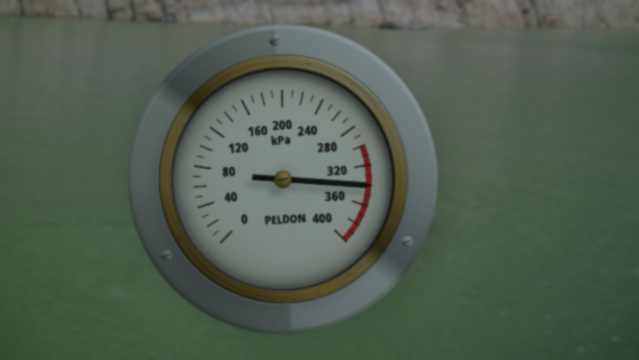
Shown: 340 kPa
